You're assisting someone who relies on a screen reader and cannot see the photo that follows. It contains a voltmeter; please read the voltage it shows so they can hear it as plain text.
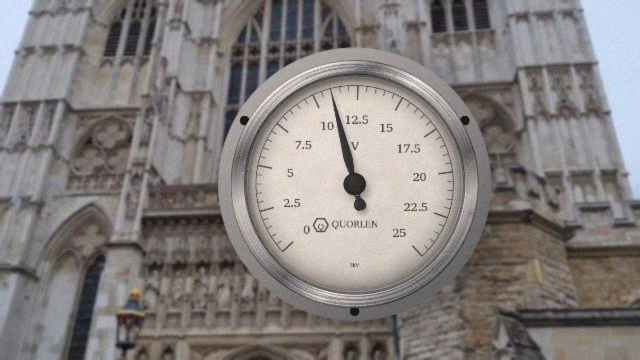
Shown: 11 V
